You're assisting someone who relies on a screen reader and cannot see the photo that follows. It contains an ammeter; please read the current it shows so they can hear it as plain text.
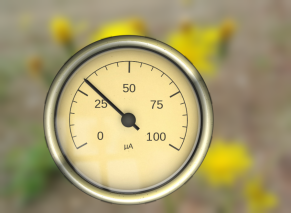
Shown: 30 µA
